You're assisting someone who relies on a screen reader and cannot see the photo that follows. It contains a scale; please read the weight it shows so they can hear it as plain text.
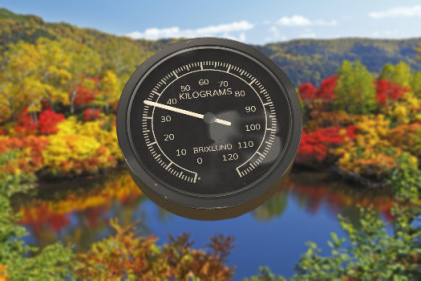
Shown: 35 kg
